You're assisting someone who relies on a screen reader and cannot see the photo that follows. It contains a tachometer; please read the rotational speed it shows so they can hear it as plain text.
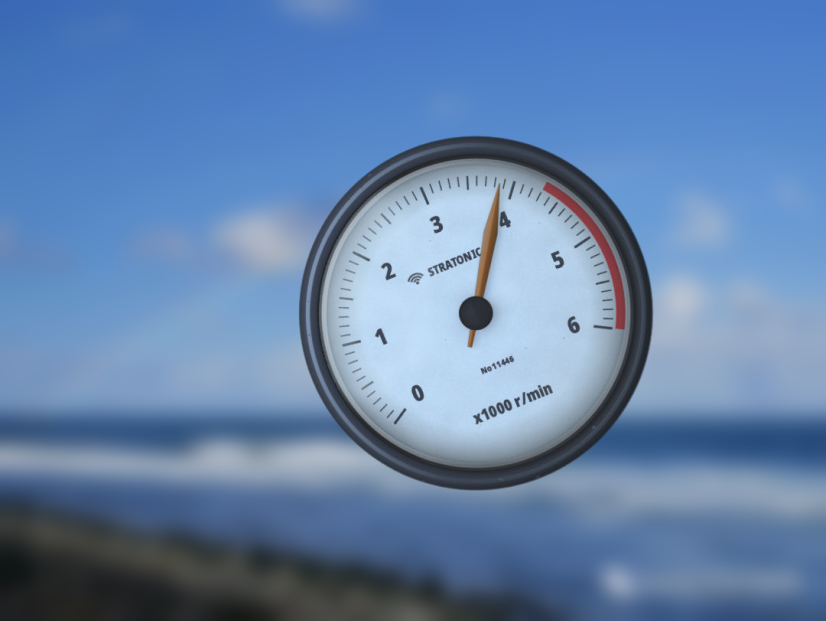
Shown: 3850 rpm
